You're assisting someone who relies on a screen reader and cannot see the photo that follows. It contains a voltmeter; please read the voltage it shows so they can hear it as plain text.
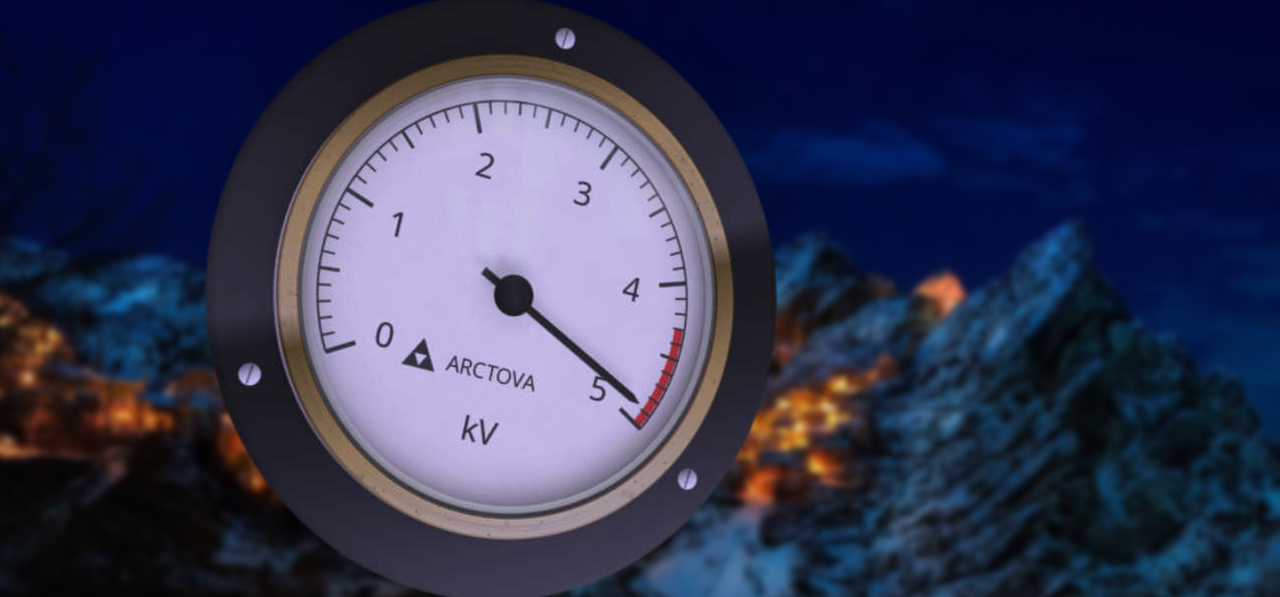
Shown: 4.9 kV
